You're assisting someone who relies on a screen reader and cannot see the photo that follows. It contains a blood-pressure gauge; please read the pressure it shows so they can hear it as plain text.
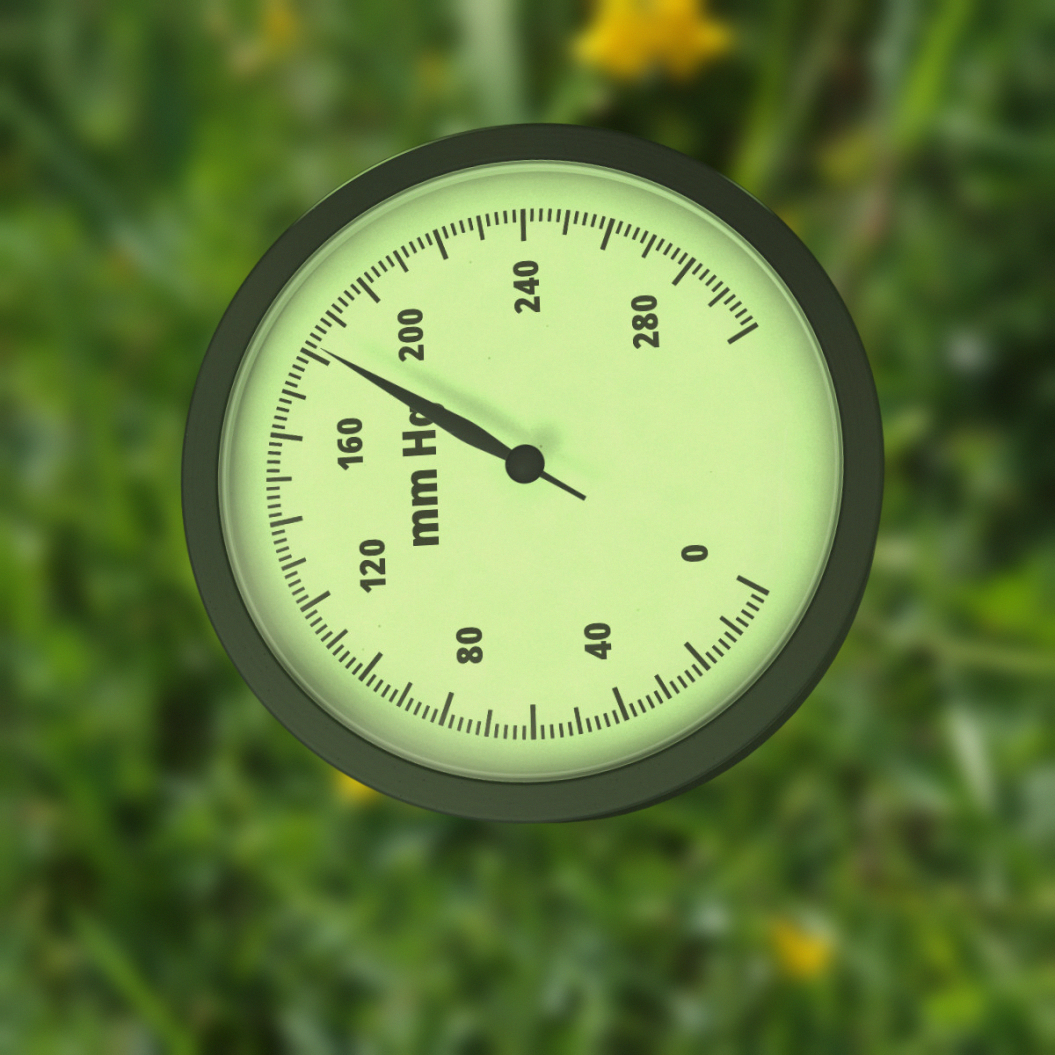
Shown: 182 mmHg
